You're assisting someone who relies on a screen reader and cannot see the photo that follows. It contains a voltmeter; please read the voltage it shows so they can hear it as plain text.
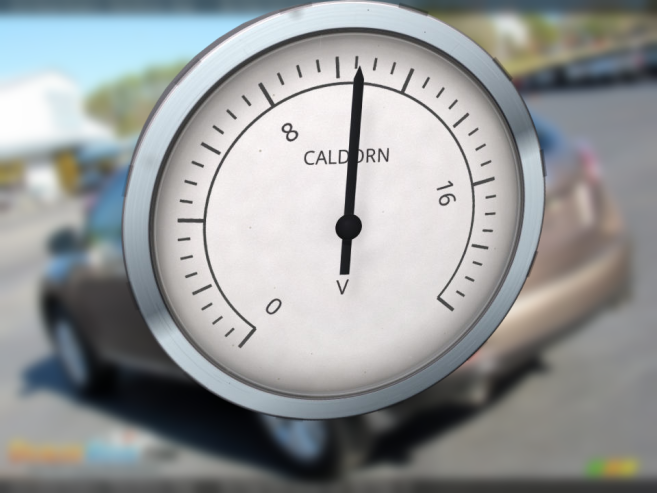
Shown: 10.5 V
